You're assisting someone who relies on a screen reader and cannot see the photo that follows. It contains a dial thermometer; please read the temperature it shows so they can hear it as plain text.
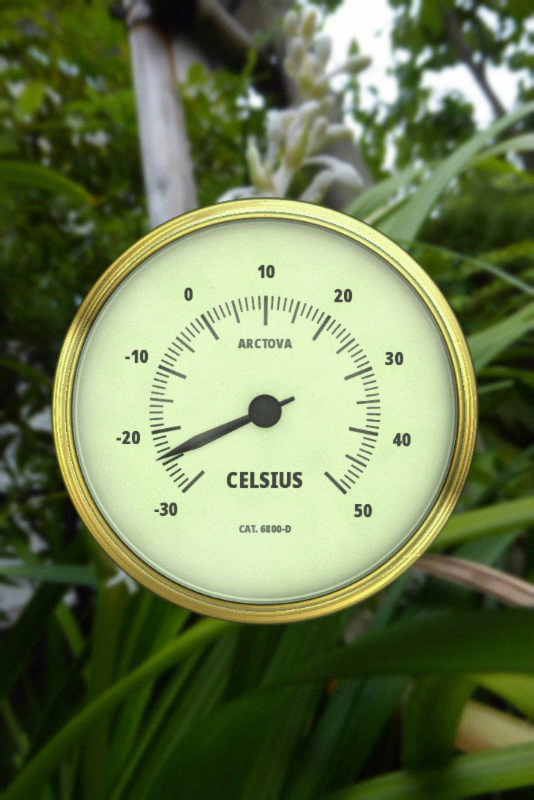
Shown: -24 °C
